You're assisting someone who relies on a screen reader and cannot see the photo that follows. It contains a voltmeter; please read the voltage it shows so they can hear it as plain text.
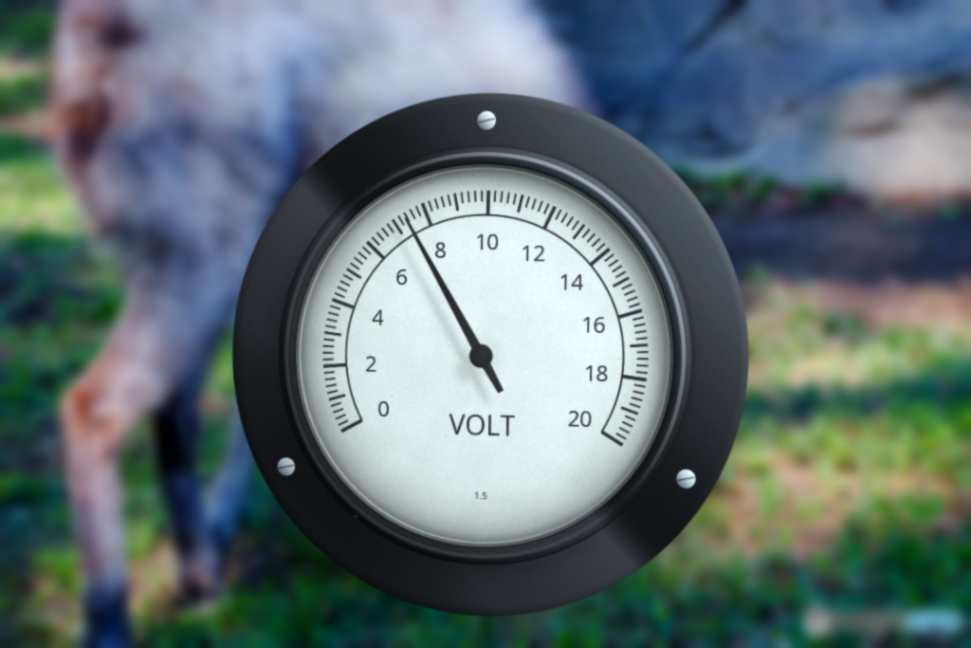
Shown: 7.4 V
